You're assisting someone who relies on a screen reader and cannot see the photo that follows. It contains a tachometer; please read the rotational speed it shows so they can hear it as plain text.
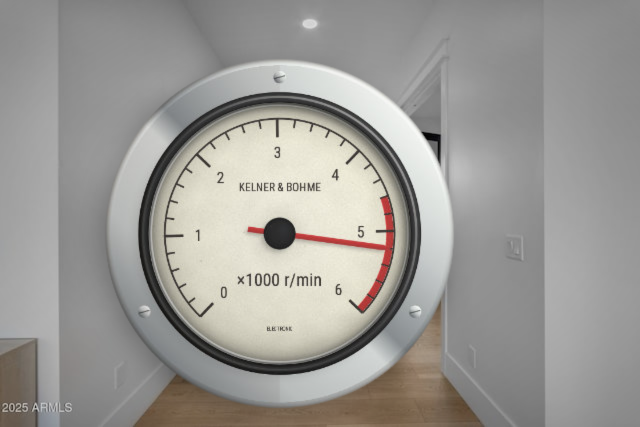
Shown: 5200 rpm
